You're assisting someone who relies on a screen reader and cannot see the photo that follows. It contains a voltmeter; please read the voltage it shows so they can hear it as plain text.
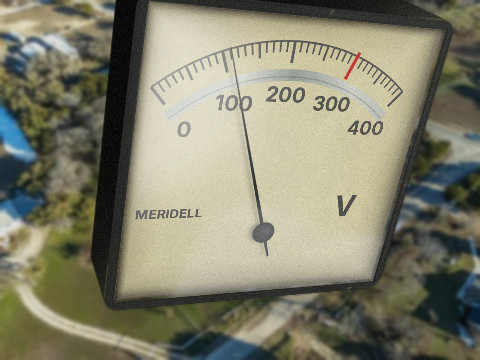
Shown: 110 V
